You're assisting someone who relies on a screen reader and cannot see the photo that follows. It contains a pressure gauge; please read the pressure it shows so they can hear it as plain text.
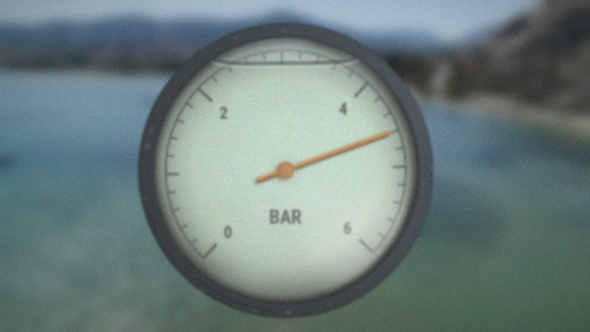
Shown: 4.6 bar
